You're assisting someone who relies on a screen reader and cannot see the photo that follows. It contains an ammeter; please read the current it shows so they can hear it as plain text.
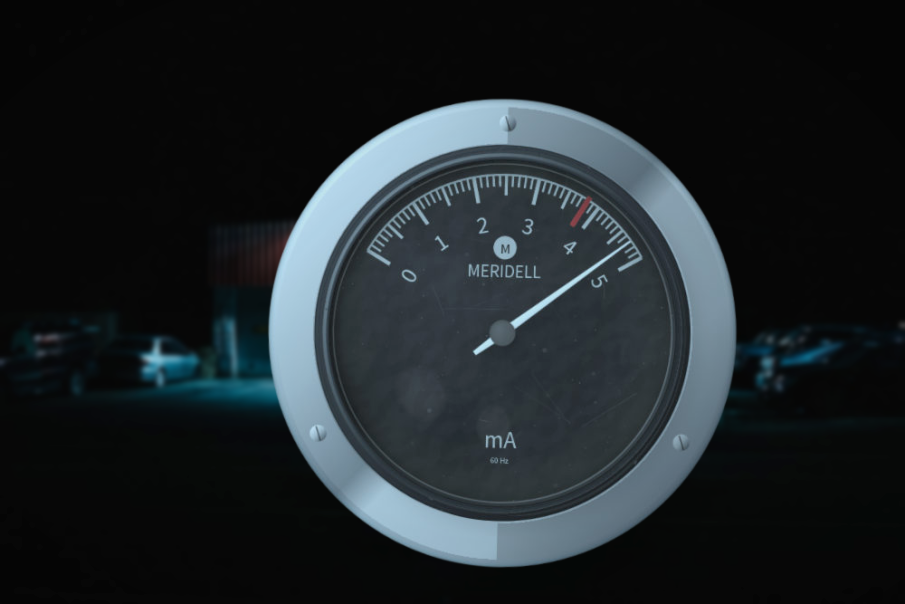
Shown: 4.7 mA
